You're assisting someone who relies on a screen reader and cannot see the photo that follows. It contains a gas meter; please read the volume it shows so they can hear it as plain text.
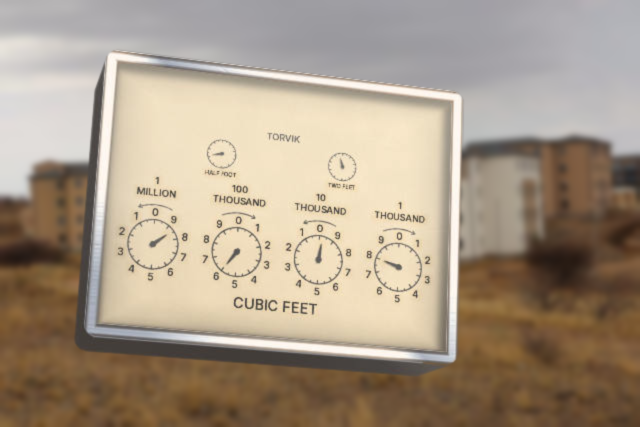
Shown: 859800 ft³
